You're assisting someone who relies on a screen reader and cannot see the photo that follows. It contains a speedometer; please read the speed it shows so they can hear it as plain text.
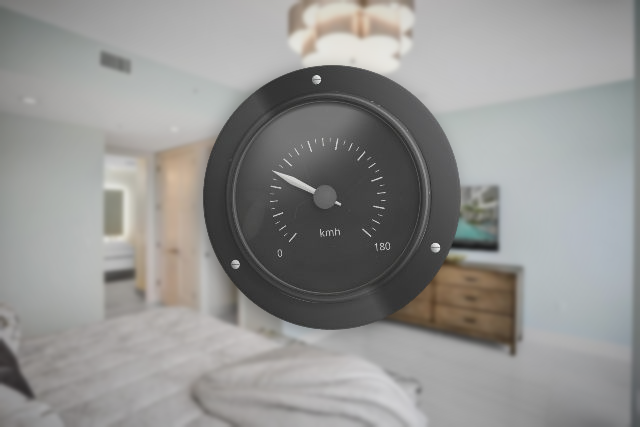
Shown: 50 km/h
